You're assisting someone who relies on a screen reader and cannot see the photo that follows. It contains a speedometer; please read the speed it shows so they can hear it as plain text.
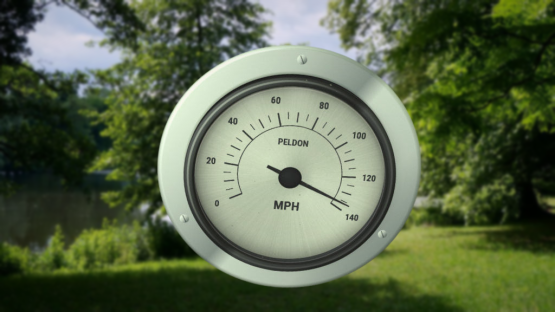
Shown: 135 mph
